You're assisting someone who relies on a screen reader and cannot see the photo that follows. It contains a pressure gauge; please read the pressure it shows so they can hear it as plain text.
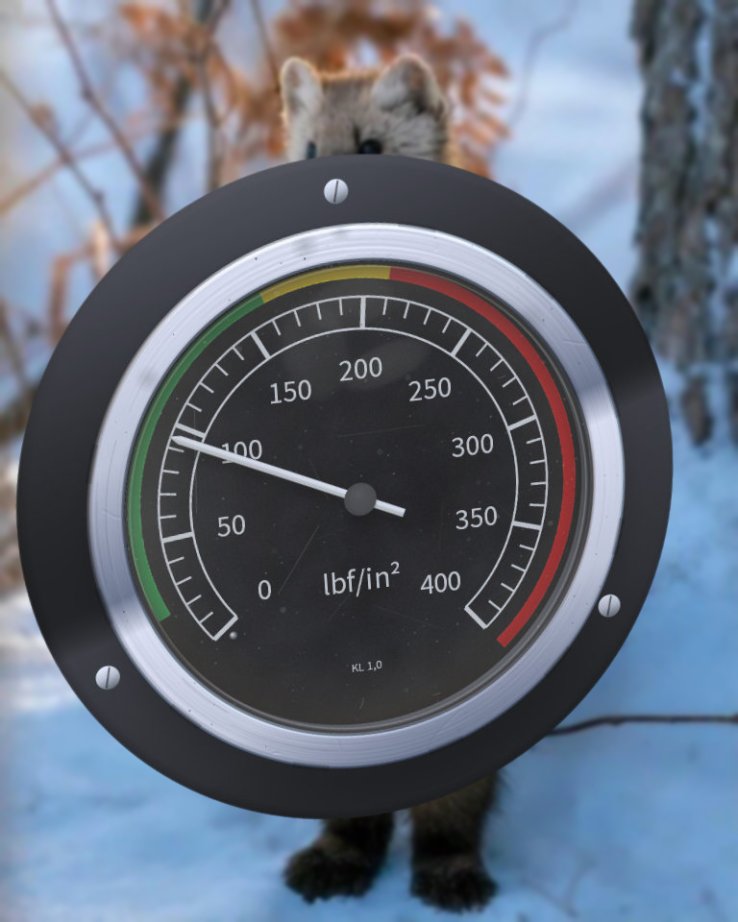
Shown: 95 psi
